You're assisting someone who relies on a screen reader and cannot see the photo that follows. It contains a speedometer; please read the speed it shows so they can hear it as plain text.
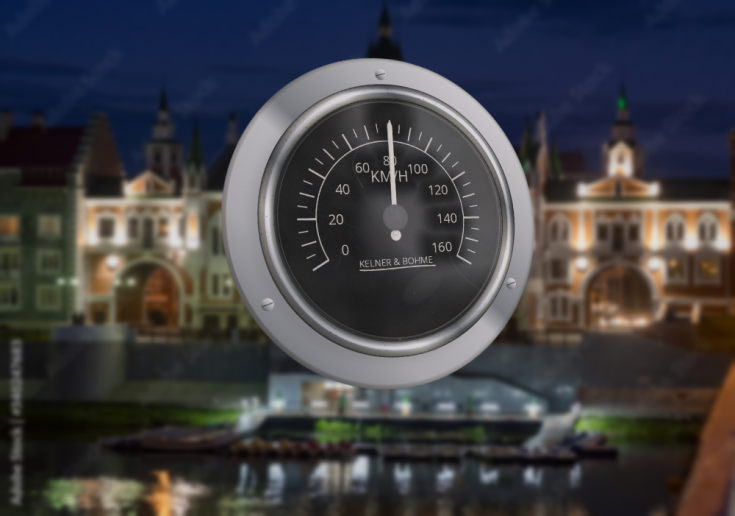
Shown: 80 km/h
